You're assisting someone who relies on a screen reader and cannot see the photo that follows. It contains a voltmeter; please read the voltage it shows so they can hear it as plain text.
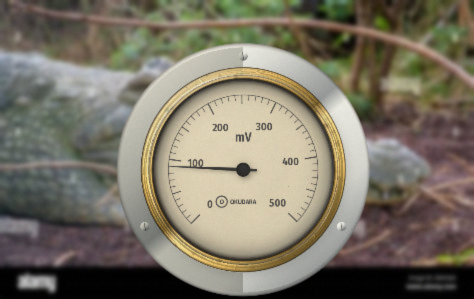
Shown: 90 mV
